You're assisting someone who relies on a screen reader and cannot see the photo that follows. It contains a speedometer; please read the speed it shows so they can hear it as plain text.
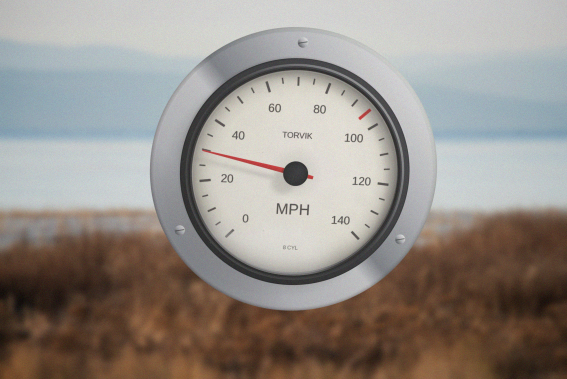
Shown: 30 mph
